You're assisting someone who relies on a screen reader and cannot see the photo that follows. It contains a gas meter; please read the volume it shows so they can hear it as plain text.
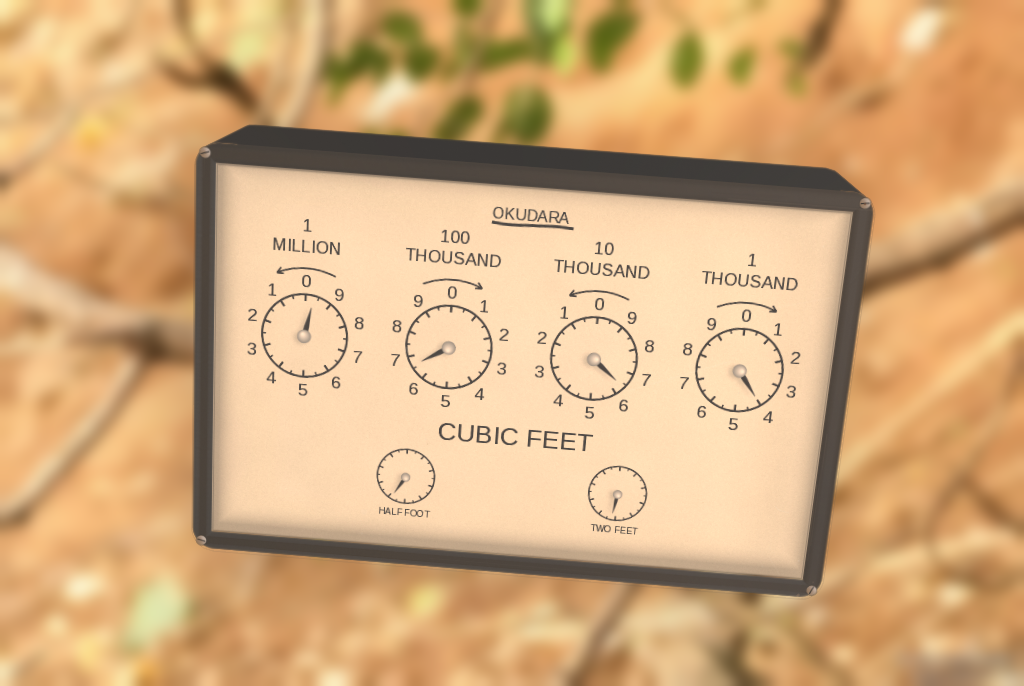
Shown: 966400 ft³
